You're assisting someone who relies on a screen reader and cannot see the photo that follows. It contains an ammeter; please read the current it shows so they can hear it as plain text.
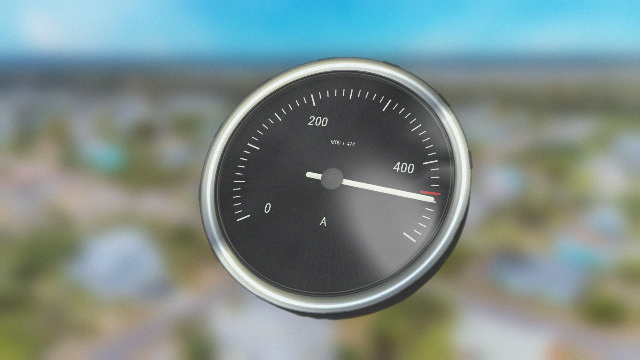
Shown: 450 A
